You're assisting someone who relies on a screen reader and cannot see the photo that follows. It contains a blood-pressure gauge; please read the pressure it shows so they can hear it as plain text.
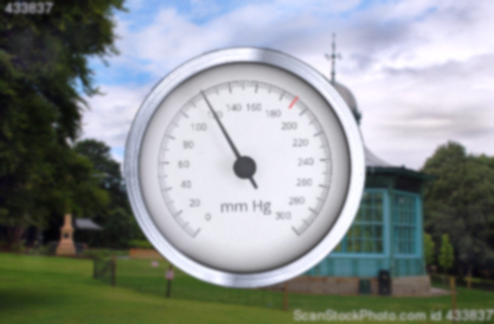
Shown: 120 mmHg
